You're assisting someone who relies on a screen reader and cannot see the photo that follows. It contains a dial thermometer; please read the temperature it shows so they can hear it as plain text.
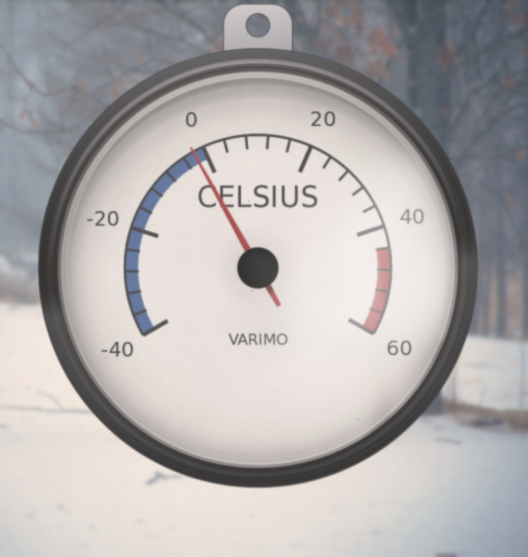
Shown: -2 °C
